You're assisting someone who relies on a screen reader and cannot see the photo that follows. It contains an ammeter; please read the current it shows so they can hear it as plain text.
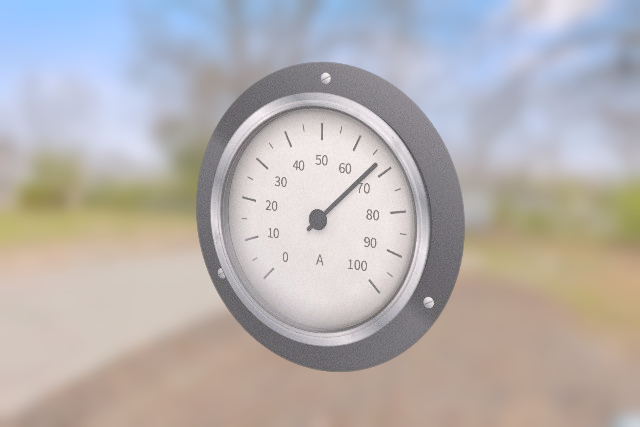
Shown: 67.5 A
